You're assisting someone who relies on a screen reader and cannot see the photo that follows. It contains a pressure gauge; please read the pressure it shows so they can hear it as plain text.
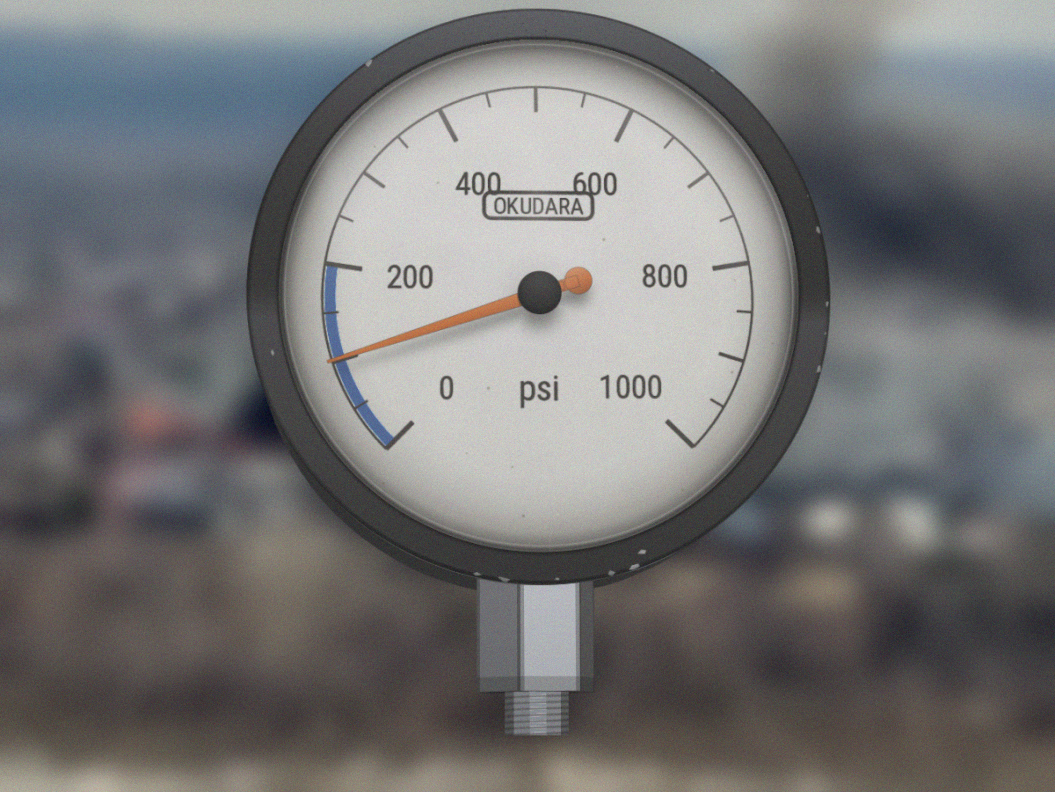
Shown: 100 psi
